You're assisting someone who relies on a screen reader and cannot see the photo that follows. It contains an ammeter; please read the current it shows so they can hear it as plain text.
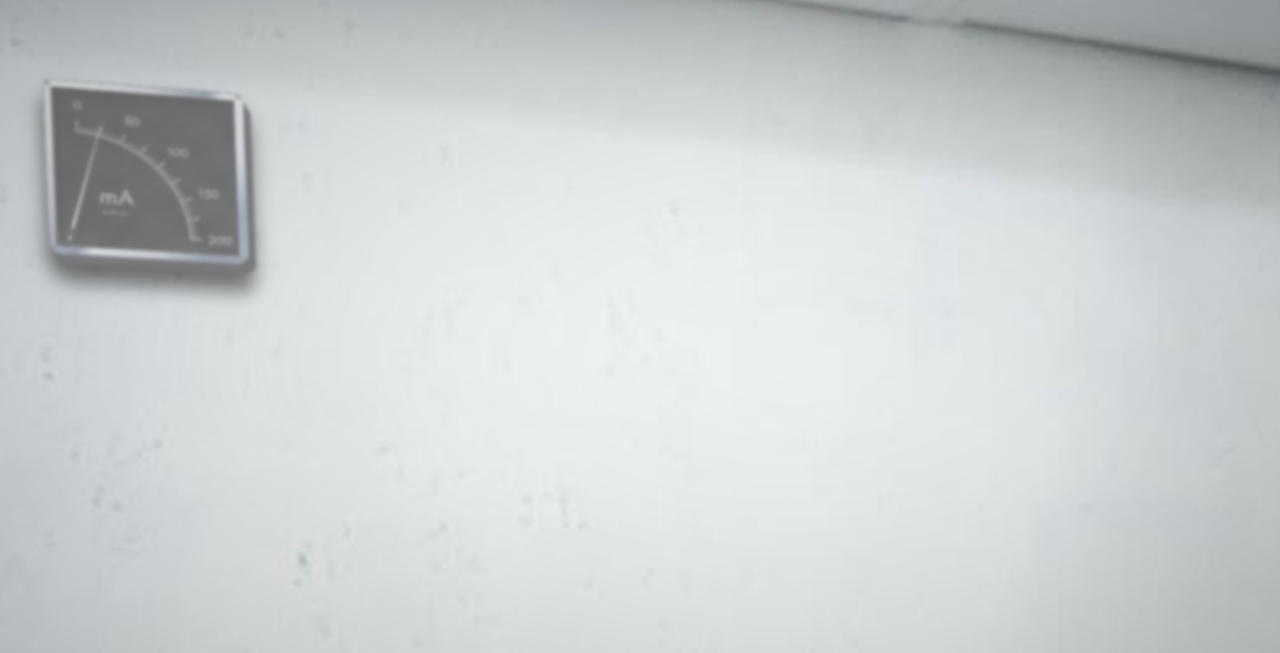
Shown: 25 mA
